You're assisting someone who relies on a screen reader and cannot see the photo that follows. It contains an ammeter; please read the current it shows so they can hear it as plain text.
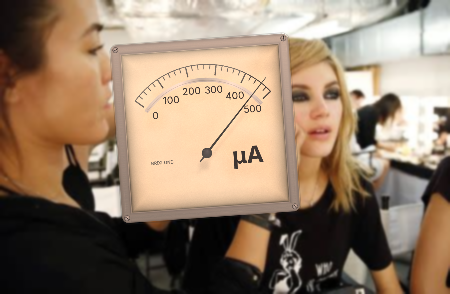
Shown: 460 µA
